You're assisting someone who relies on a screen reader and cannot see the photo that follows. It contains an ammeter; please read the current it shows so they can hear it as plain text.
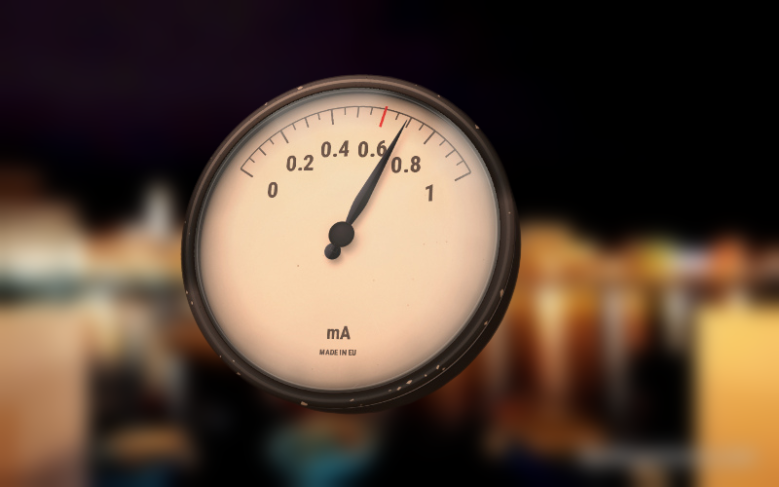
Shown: 0.7 mA
